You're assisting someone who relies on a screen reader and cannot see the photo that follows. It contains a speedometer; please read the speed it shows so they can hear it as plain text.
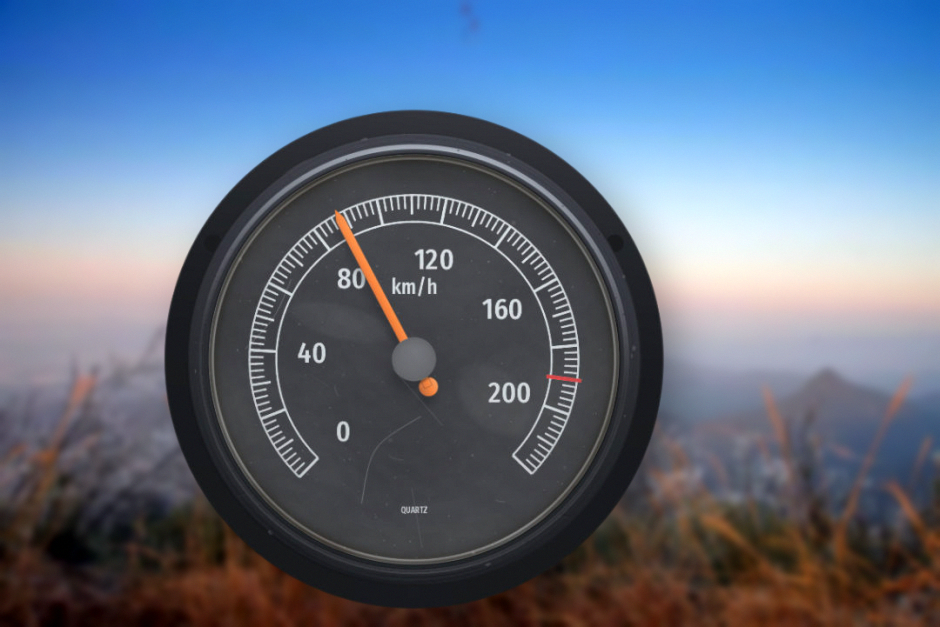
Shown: 88 km/h
